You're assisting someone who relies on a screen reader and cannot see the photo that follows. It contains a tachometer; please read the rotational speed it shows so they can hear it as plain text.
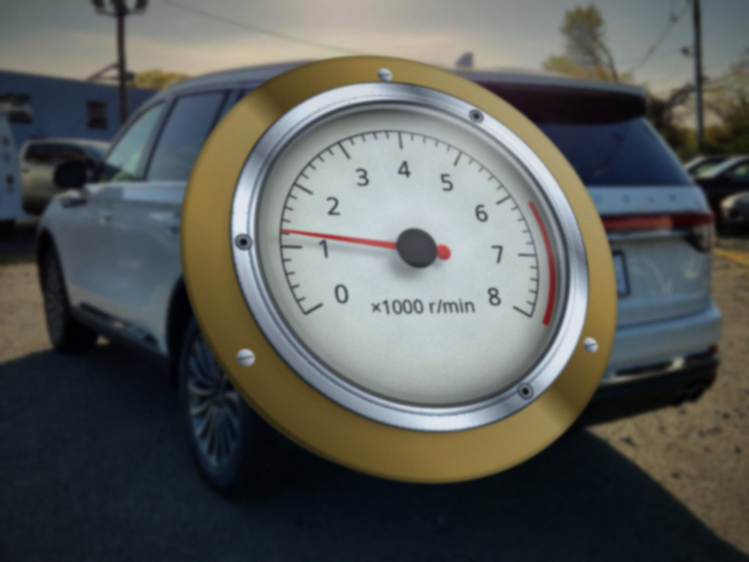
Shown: 1200 rpm
